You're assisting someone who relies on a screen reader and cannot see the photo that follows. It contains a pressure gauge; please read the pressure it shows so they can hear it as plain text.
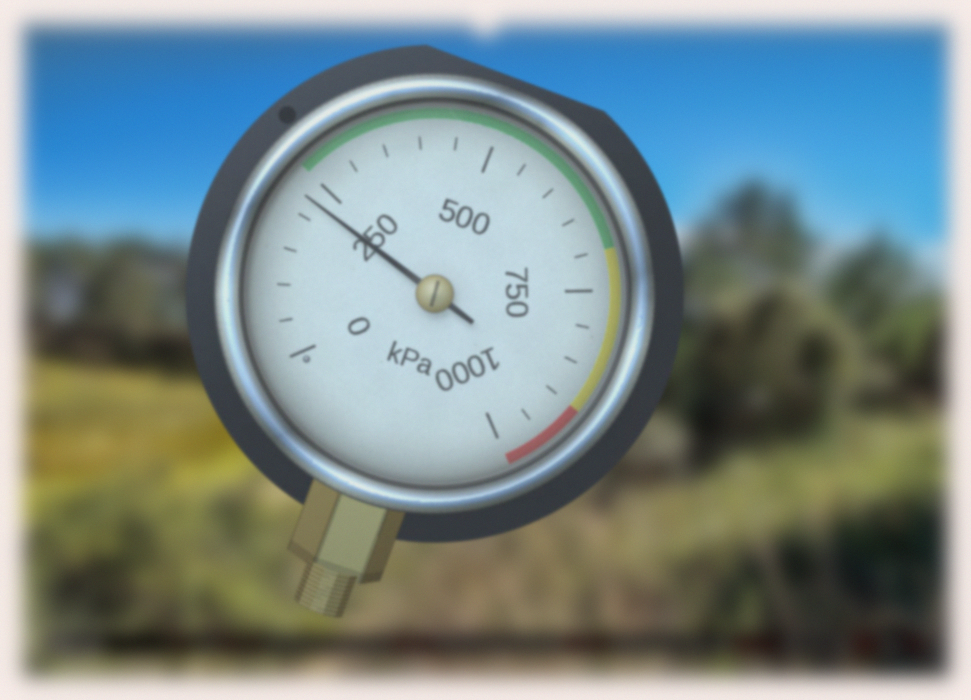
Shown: 225 kPa
